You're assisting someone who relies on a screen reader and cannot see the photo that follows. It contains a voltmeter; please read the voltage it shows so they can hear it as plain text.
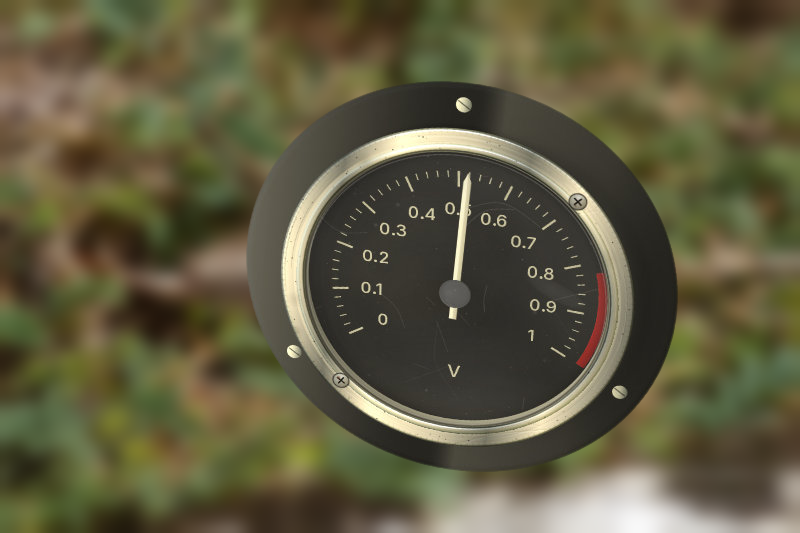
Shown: 0.52 V
